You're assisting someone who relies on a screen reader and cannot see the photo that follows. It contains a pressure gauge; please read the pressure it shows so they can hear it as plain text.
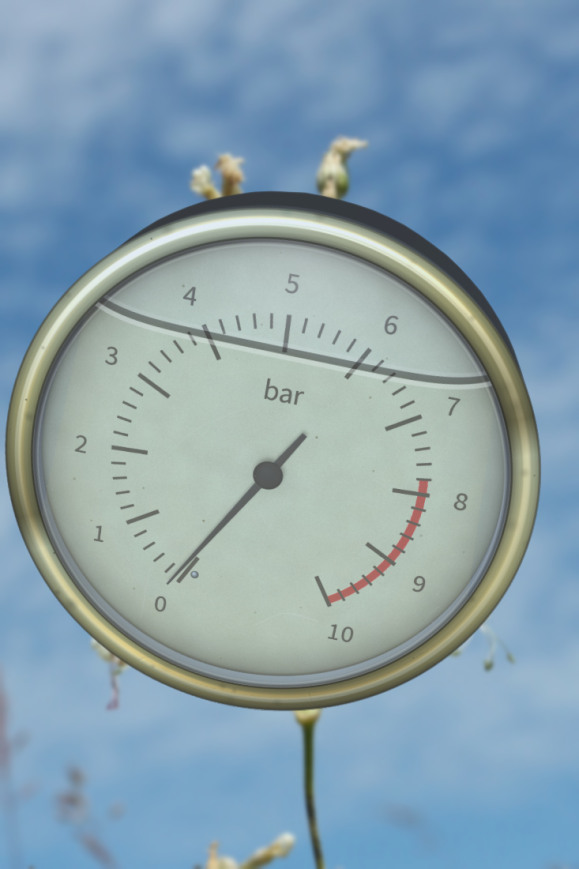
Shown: 0.1 bar
